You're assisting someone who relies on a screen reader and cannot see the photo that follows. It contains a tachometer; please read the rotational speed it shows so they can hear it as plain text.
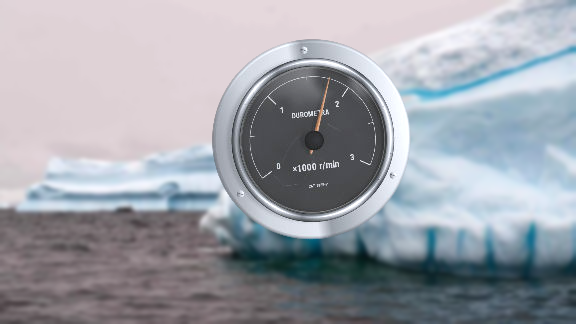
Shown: 1750 rpm
